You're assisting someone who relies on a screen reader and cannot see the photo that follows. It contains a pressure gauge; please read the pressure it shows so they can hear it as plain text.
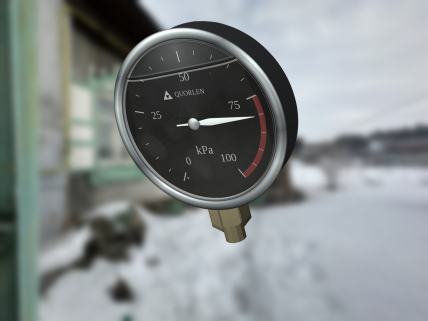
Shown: 80 kPa
